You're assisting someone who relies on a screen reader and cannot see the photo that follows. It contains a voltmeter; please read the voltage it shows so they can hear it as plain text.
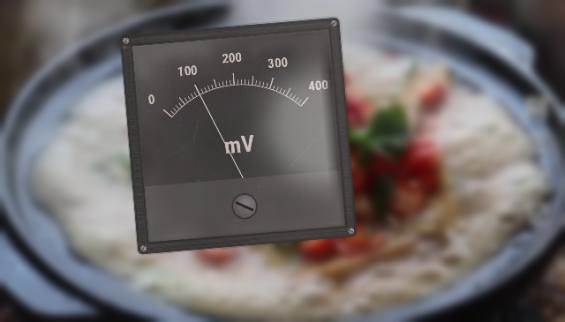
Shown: 100 mV
